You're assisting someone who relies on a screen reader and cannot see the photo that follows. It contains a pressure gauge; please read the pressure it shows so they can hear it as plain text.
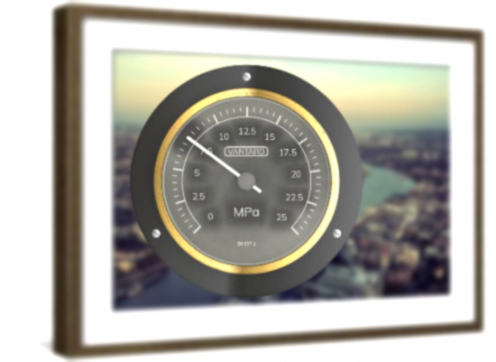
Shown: 7.5 MPa
